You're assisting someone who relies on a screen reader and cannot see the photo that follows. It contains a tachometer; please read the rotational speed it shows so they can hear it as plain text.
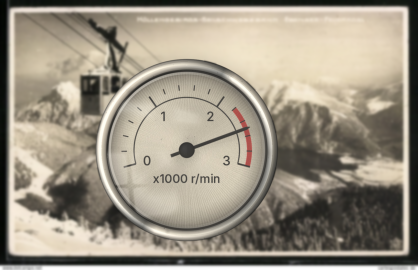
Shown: 2500 rpm
